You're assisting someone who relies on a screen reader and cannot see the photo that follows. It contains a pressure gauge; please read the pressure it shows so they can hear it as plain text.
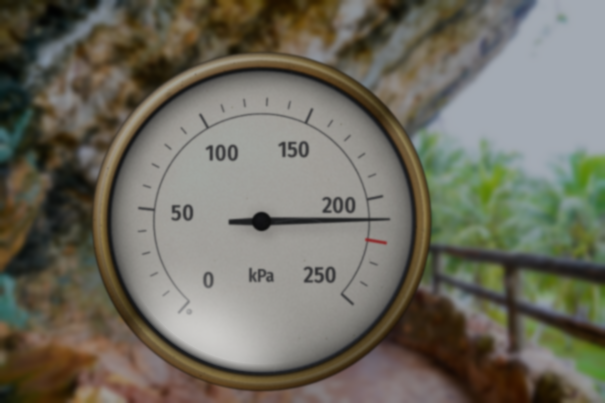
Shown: 210 kPa
